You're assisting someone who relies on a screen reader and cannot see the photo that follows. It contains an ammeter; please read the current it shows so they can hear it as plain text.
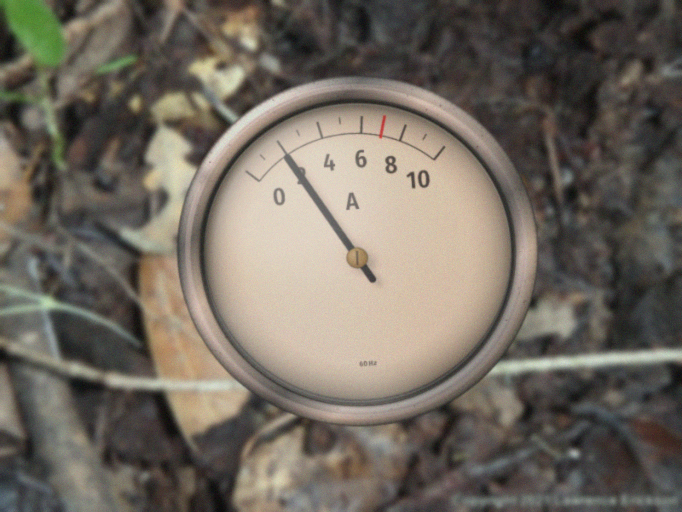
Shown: 2 A
